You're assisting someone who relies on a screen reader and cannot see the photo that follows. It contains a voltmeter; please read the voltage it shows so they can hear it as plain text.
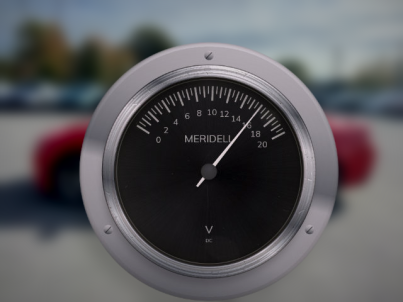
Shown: 16 V
